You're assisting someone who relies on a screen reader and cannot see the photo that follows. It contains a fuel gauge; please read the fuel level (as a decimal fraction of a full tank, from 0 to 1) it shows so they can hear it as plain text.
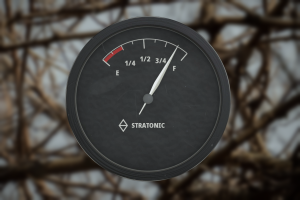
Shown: 0.875
